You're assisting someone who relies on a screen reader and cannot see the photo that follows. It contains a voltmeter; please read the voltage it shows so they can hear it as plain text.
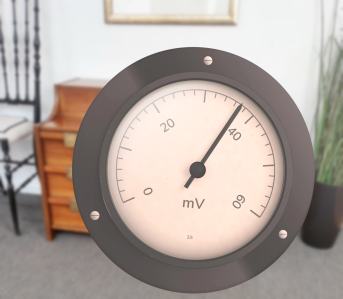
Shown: 37 mV
